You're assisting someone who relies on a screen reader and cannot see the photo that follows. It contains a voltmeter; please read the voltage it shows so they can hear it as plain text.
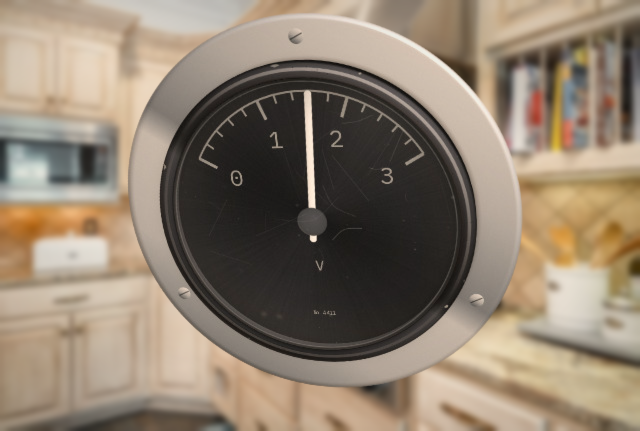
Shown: 1.6 V
